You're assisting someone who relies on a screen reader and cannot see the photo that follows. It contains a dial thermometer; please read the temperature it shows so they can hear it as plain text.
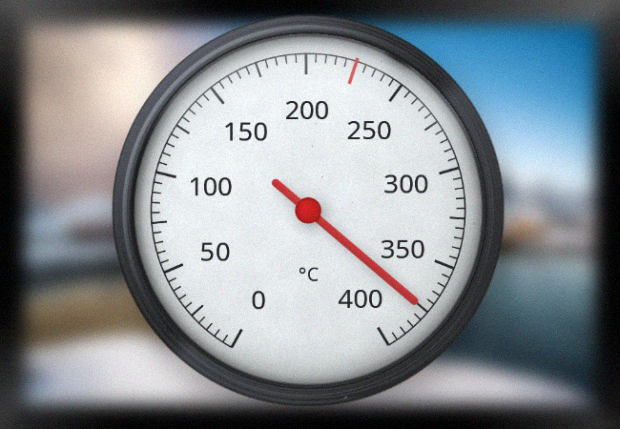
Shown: 375 °C
